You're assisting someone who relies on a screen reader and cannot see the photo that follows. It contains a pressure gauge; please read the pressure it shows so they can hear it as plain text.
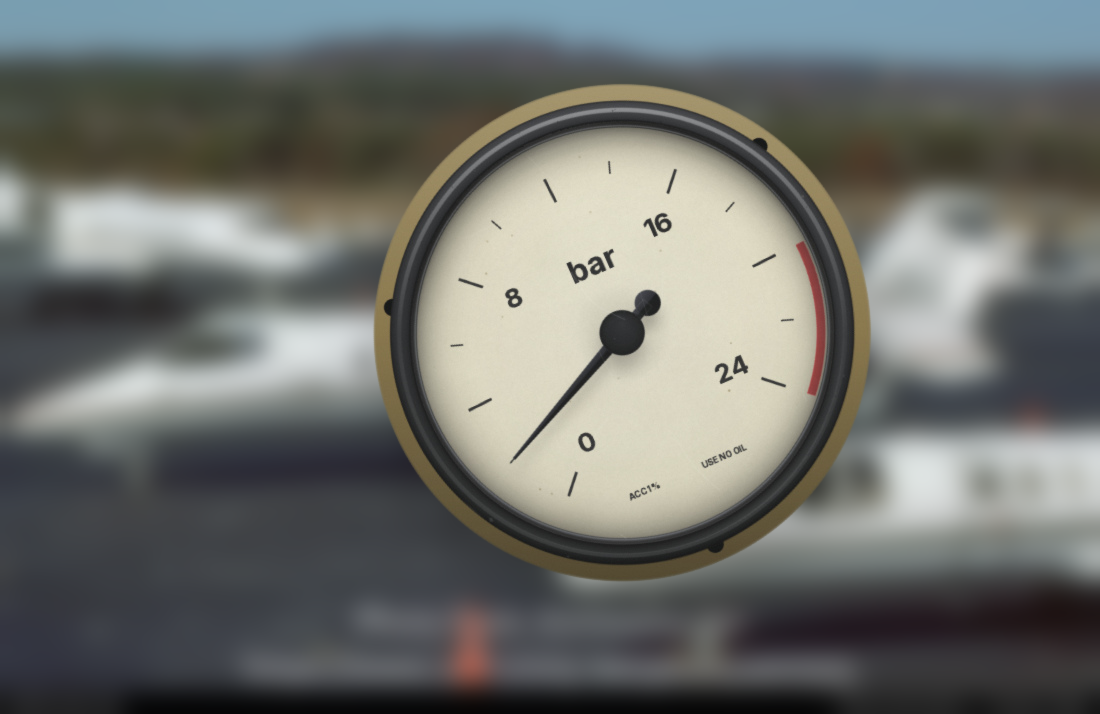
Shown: 2 bar
